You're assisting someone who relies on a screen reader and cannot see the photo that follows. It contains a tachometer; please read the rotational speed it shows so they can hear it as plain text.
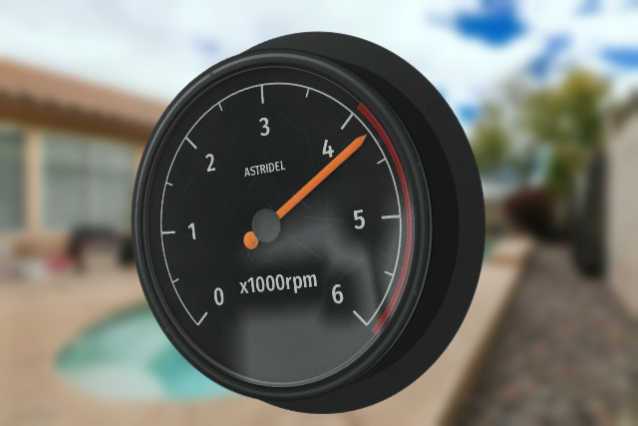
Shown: 4250 rpm
